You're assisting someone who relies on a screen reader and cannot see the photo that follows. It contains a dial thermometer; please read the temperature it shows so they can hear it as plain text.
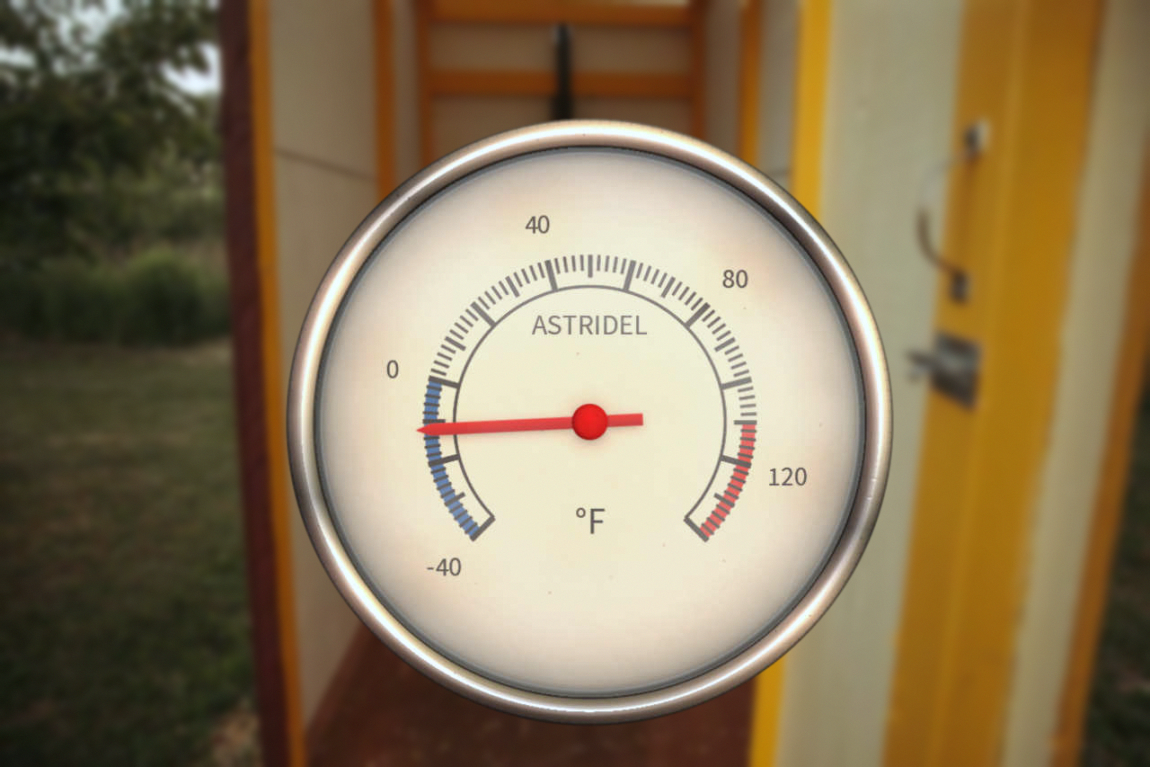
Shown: -12 °F
